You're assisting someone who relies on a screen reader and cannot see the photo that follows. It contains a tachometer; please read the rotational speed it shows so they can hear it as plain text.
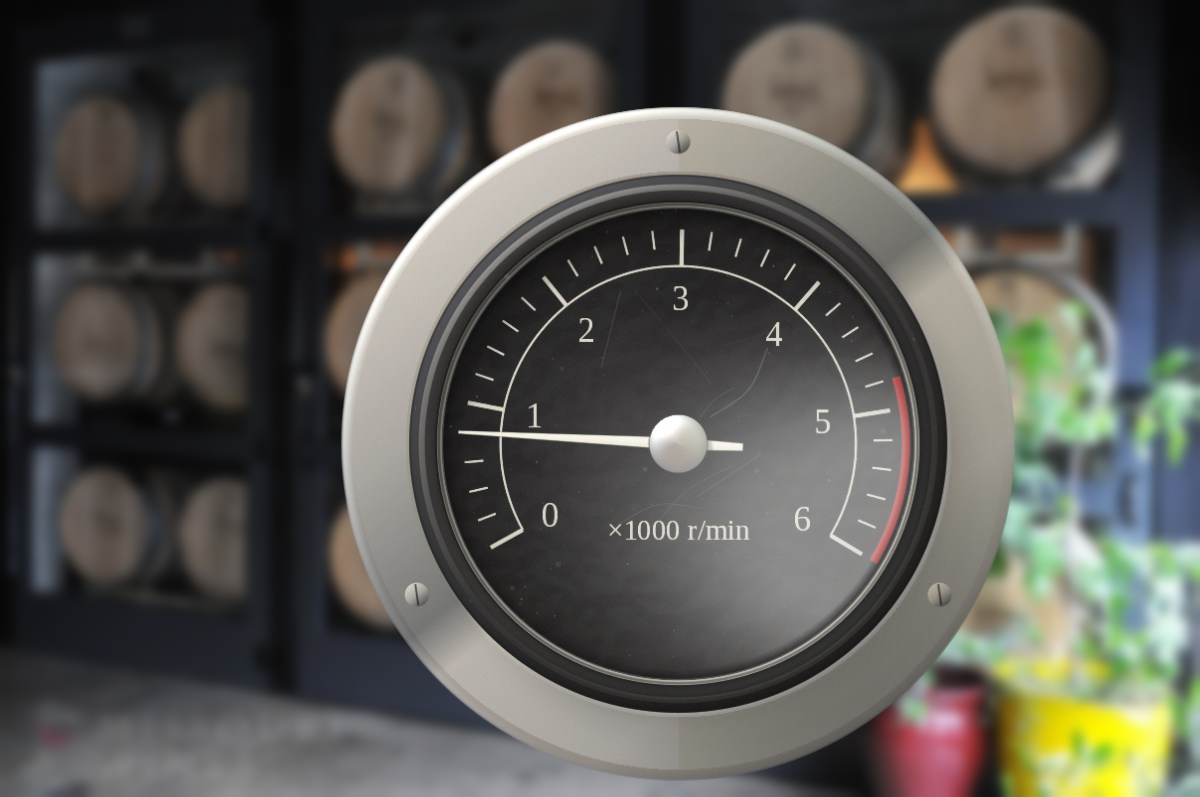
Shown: 800 rpm
